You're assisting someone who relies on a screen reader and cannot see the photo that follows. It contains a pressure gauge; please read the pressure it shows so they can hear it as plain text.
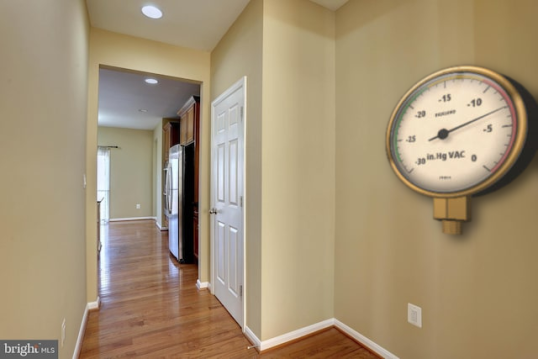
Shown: -7 inHg
